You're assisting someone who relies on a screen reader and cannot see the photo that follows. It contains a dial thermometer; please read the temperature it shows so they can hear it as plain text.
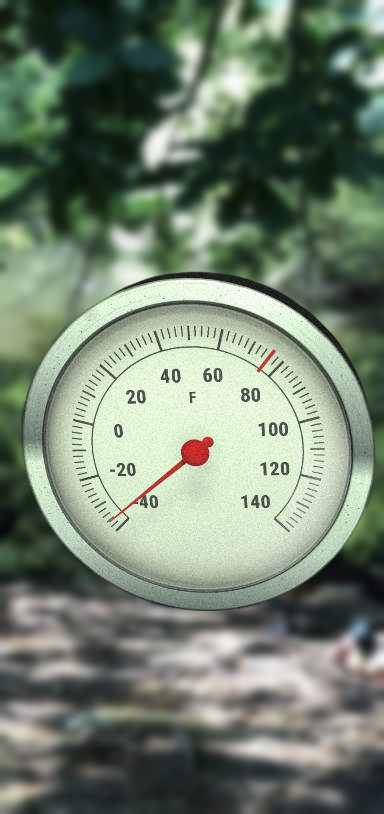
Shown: -36 °F
